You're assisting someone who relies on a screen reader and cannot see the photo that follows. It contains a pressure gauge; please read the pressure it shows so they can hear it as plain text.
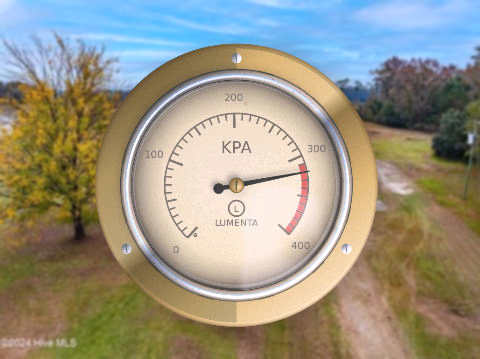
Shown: 320 kPa
